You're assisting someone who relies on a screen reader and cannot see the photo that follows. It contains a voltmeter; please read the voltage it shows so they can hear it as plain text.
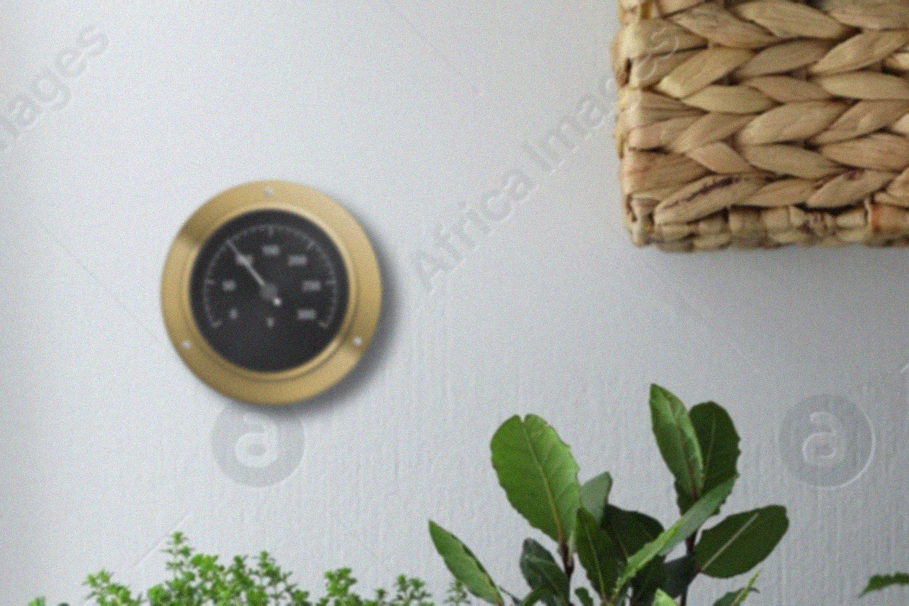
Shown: 100 V
